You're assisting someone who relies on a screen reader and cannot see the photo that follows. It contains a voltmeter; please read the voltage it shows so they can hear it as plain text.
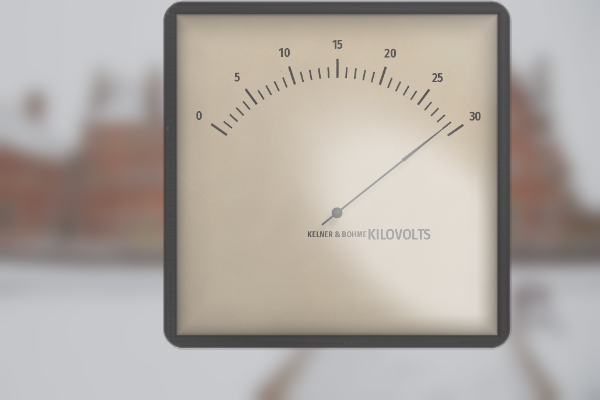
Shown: 29 kV
